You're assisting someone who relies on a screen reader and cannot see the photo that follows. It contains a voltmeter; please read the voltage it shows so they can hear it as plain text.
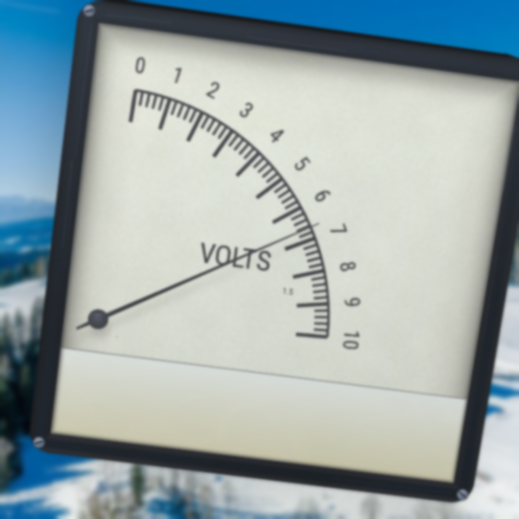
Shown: 6.6 V
